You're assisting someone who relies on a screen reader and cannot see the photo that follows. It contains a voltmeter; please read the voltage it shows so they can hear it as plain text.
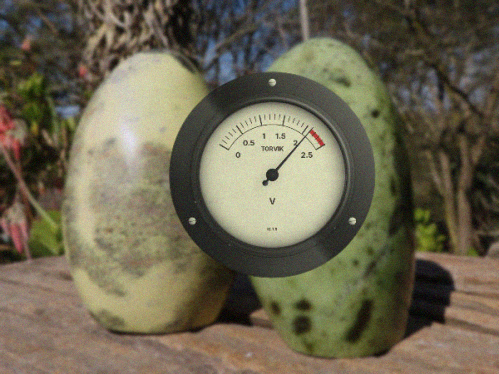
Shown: 2.1 V
